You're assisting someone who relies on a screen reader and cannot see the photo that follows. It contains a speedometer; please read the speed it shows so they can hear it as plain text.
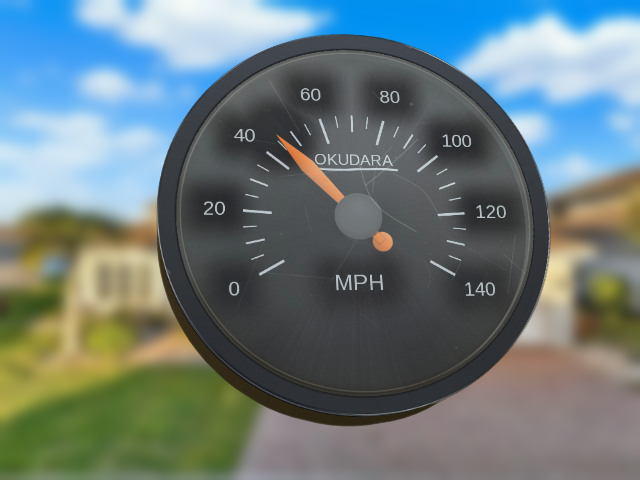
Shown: 45 mph
